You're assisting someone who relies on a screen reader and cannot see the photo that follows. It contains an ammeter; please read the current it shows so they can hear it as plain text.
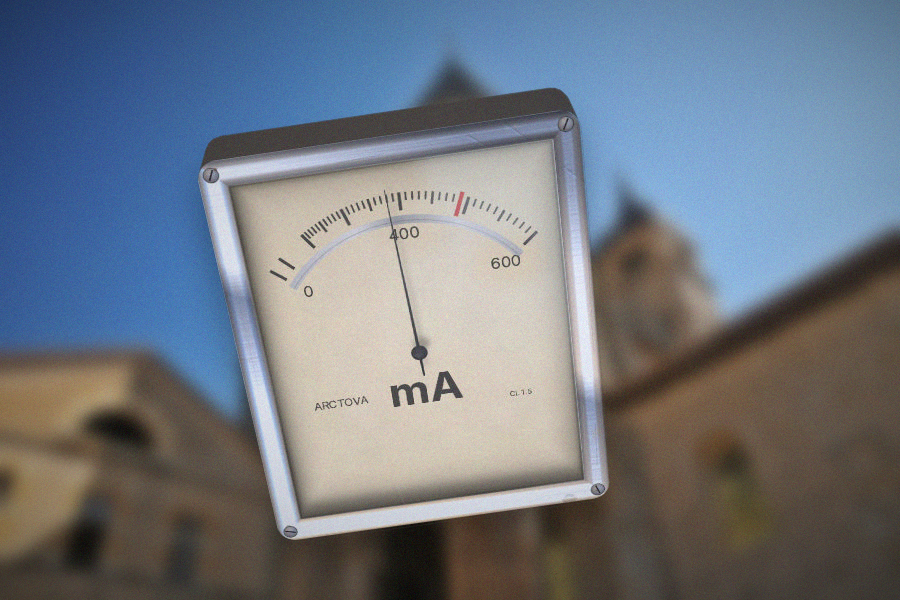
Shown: 380 mA
